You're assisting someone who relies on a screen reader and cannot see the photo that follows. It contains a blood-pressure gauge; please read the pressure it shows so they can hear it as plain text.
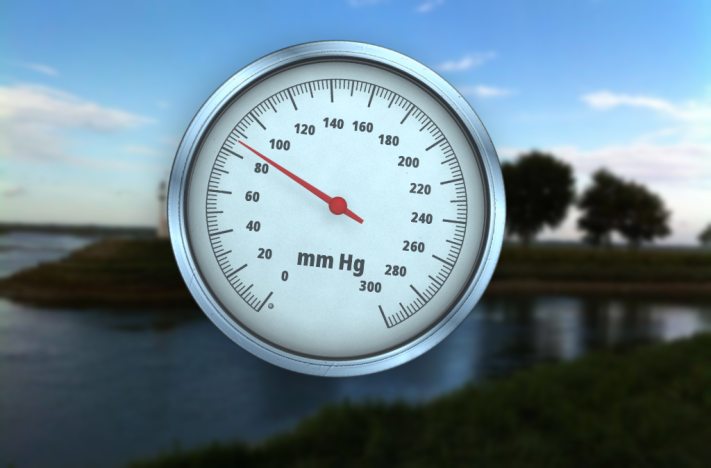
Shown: 86 mmHg
